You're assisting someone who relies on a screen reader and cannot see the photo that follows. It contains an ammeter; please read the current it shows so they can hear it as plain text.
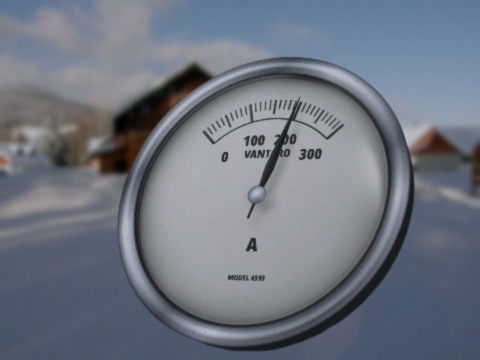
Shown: 200 A
